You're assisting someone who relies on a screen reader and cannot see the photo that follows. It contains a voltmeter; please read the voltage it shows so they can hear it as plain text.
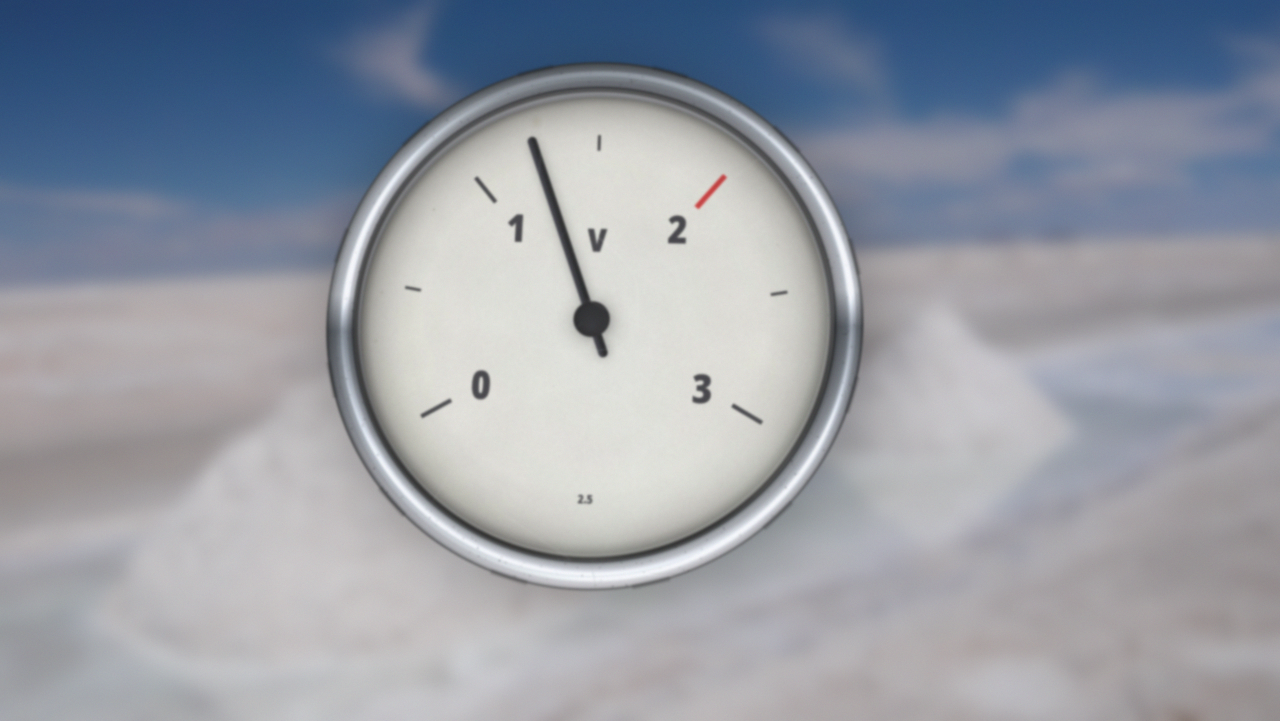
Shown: 1.25 V
